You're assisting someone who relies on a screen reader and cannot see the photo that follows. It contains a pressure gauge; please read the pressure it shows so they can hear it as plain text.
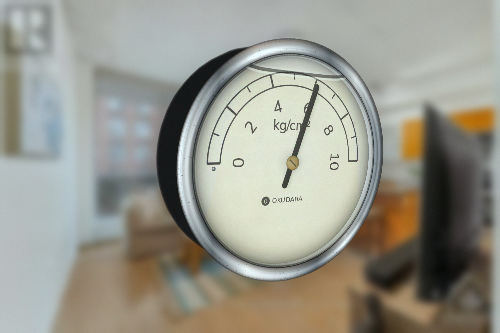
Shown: 6 kg/cm²
